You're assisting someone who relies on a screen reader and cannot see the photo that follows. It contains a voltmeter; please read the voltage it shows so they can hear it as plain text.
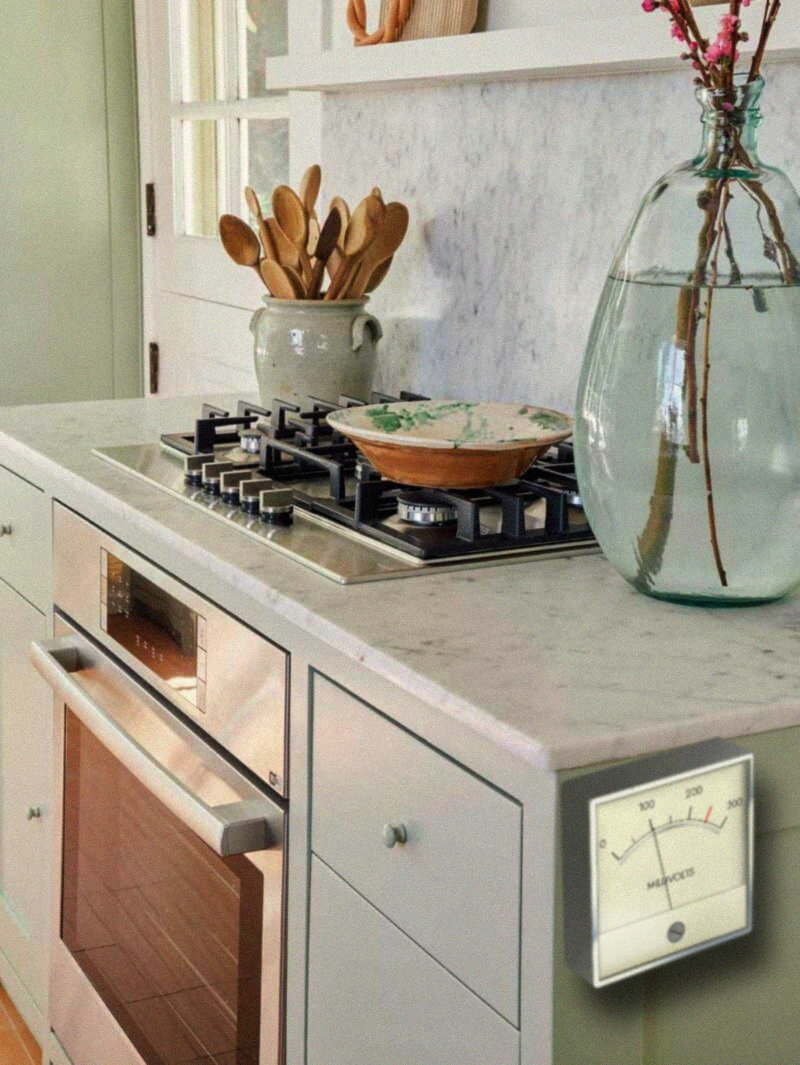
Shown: 100 mV
